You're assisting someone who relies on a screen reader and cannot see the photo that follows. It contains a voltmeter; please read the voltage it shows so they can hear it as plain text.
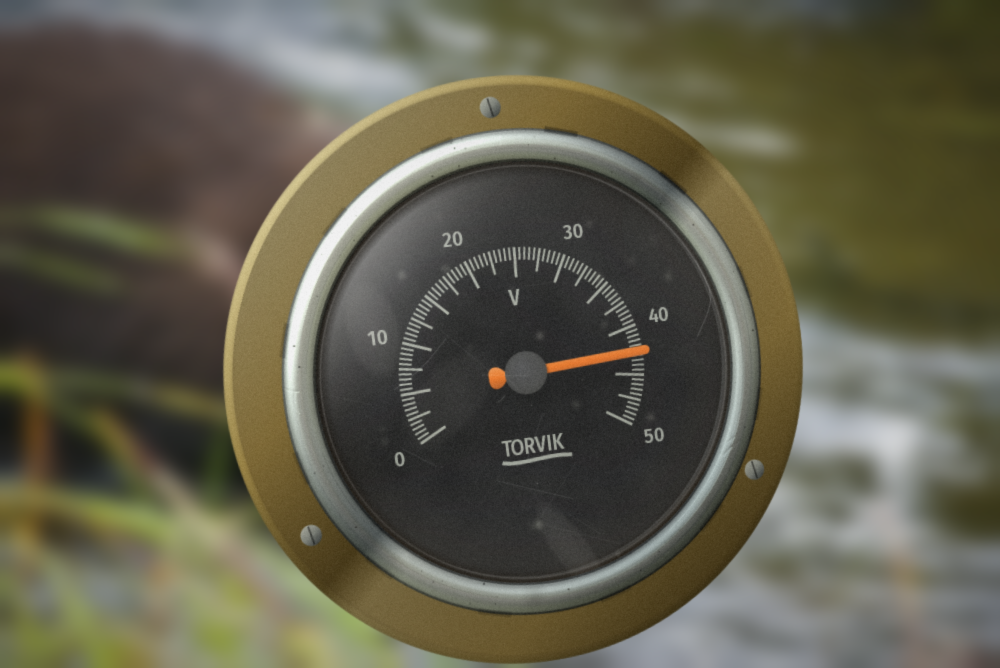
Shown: 42.5 V
